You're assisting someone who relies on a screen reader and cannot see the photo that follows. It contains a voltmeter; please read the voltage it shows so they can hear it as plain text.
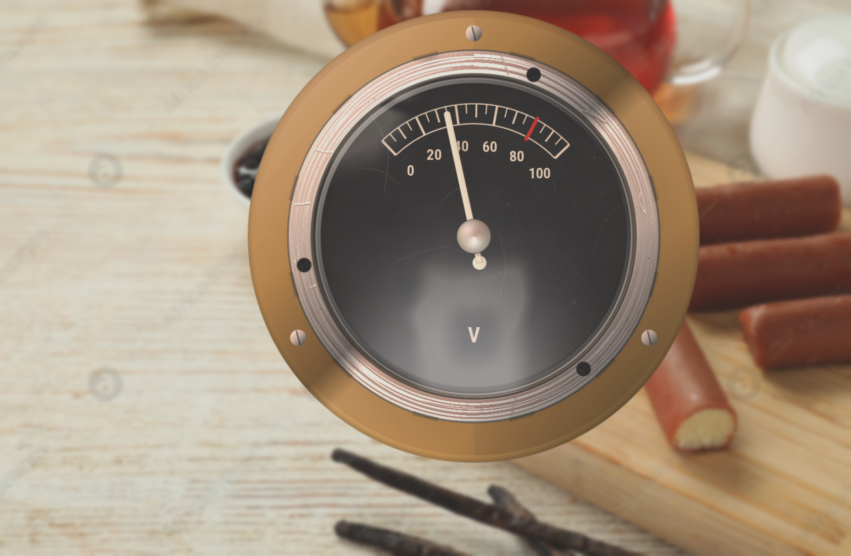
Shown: 35 V
